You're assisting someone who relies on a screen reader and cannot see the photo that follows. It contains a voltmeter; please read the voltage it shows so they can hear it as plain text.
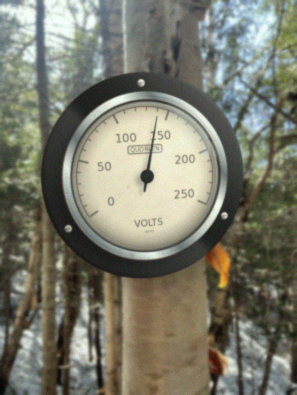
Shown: 140 V
